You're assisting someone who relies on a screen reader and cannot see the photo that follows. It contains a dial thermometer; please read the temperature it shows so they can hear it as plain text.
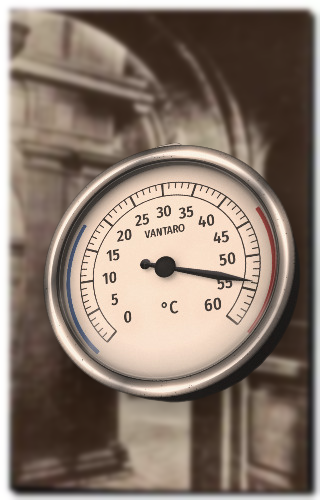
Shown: 54 °C
